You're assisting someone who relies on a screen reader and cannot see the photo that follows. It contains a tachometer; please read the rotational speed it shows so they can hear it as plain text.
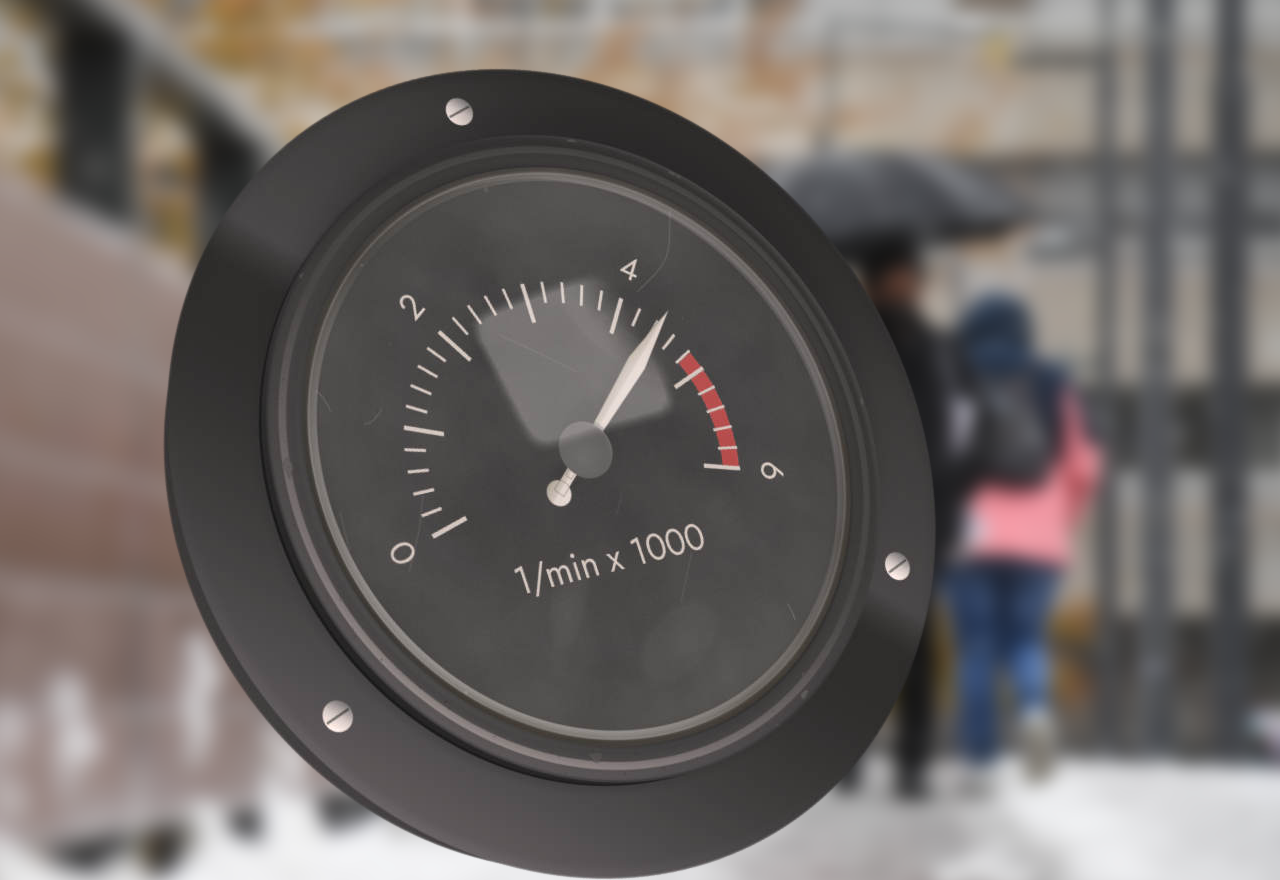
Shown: 4400 rpm
